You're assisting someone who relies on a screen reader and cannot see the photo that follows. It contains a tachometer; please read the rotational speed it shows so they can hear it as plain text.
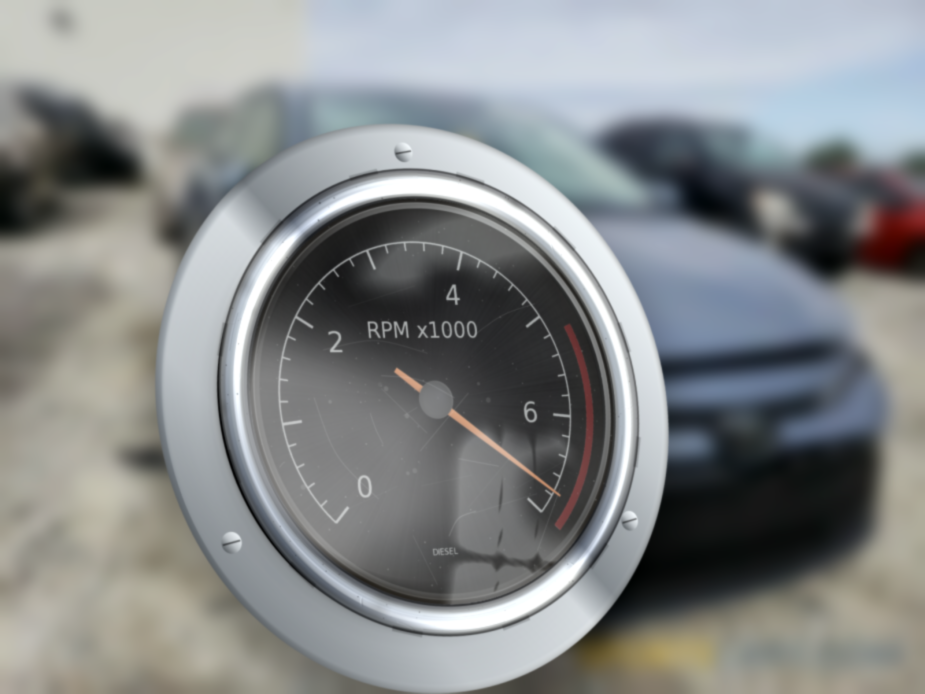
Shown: 6800 rpm
